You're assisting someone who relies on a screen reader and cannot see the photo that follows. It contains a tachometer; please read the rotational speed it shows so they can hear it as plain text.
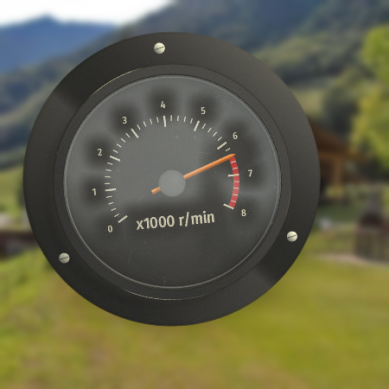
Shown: 6400 rpm
